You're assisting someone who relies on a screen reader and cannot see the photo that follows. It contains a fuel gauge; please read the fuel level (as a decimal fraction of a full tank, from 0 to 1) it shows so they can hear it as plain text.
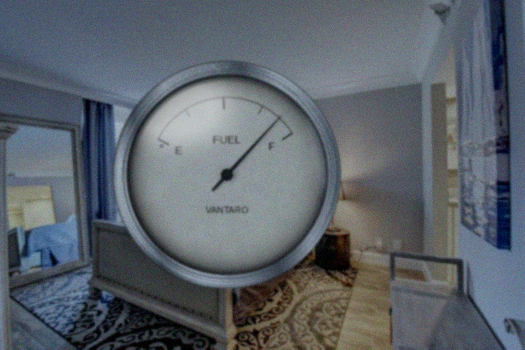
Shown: 0.875
